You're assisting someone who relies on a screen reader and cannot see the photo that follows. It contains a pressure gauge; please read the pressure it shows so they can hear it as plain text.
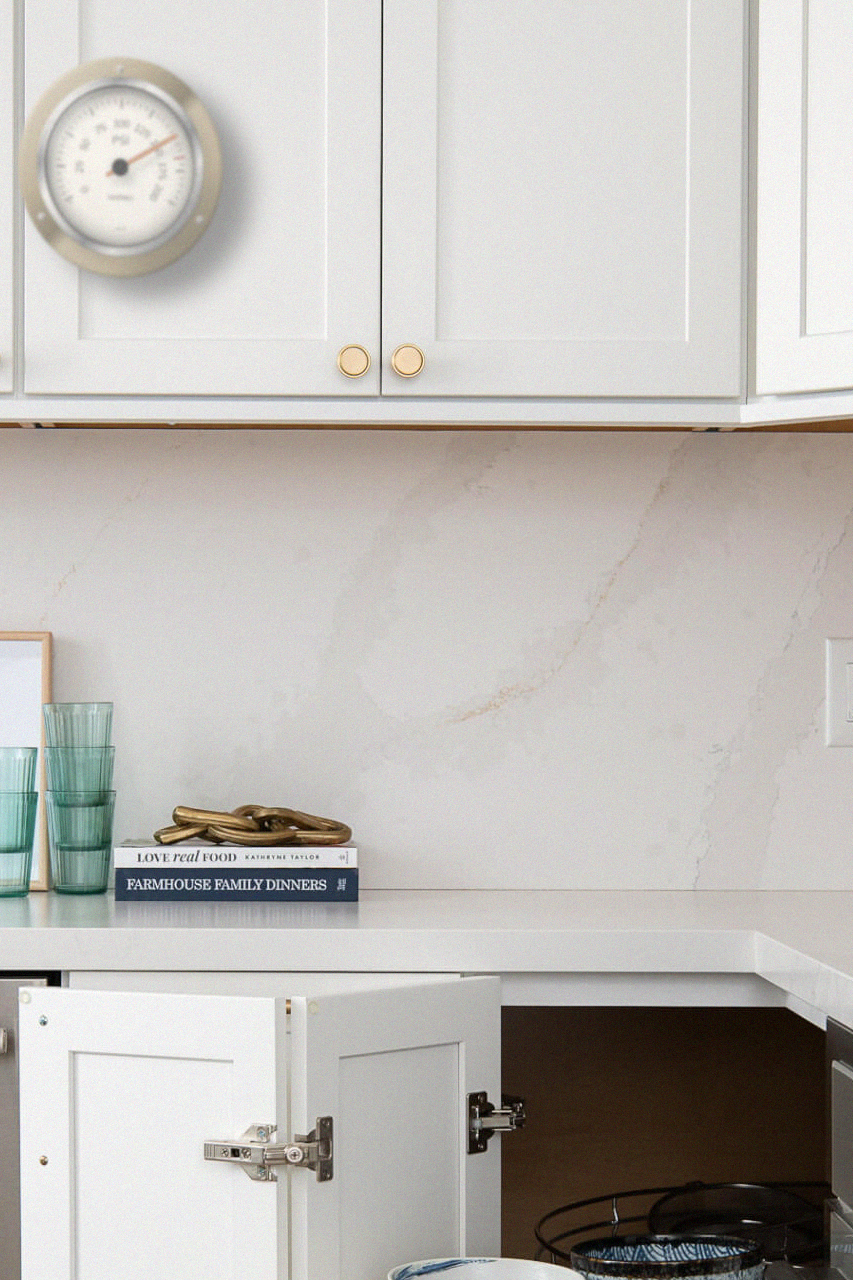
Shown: 150 psi
